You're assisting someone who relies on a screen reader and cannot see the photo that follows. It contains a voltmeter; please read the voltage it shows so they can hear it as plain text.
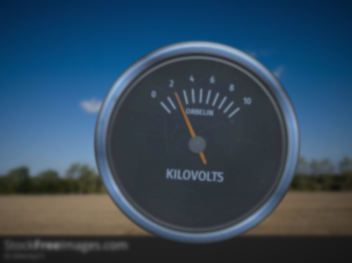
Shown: 2 kV
